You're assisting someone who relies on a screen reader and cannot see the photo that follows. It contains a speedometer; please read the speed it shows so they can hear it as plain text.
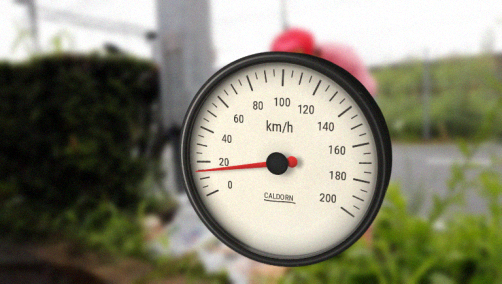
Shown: 15 km/h
